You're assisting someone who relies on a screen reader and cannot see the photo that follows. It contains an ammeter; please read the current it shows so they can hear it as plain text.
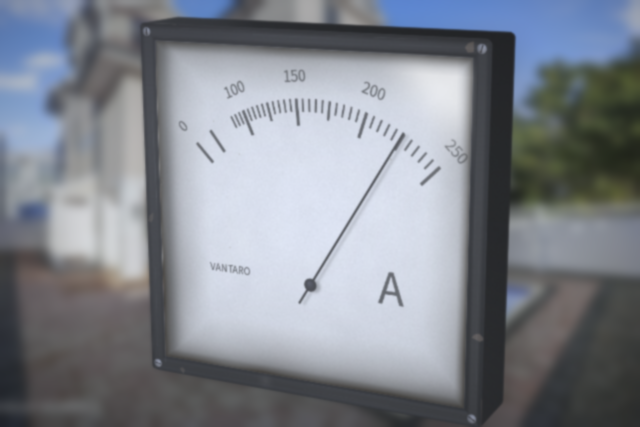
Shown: 225 A
